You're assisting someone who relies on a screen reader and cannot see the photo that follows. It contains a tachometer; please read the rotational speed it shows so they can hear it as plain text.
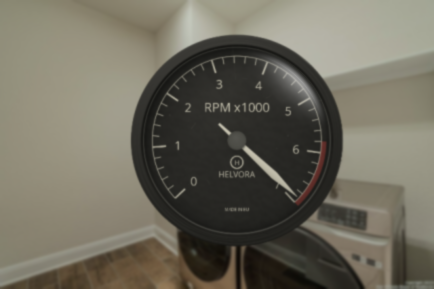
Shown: 6900 rpm
